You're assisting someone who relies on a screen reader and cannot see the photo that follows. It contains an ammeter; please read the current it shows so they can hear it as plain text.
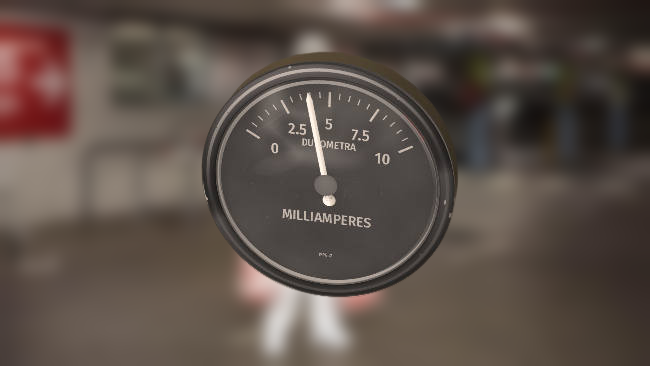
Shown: 4 mA
